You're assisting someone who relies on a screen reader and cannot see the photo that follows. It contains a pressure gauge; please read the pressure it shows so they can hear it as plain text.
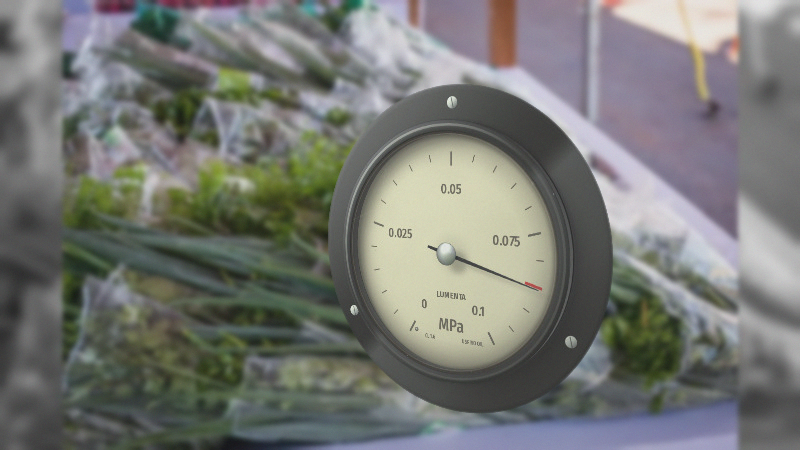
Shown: 0.085 MPa
